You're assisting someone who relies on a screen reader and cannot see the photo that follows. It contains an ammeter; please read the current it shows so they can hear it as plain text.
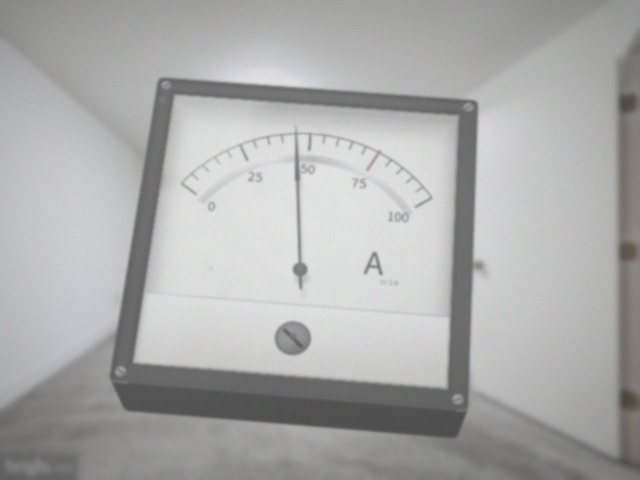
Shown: 45 A
